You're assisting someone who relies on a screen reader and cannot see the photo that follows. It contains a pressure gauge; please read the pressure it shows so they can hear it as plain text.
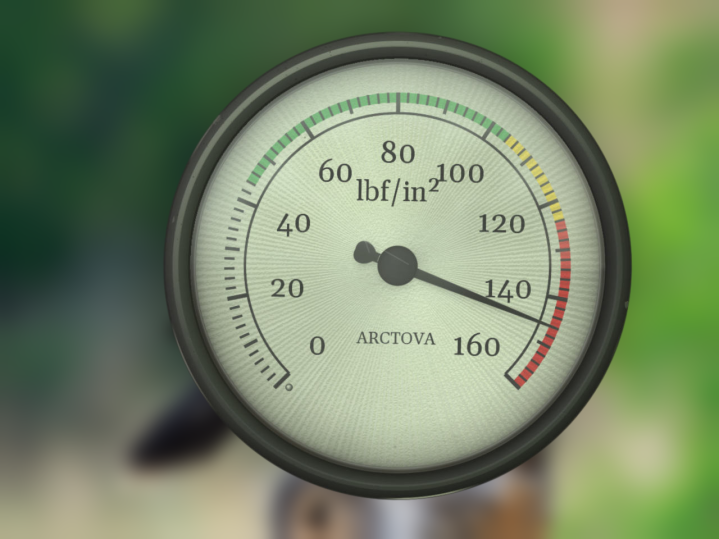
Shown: 146 psi
